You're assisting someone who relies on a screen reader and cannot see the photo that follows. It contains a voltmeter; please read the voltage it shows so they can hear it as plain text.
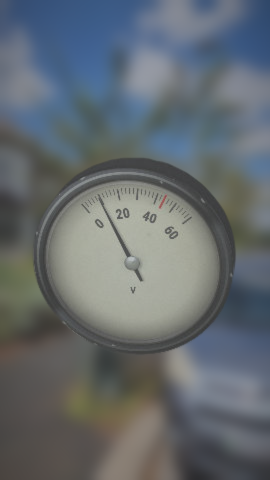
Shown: 10 V
